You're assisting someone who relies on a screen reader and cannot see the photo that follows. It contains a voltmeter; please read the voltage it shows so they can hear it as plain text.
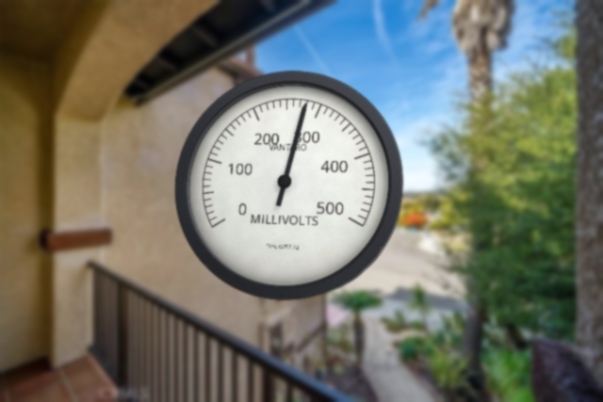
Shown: 280 mV
